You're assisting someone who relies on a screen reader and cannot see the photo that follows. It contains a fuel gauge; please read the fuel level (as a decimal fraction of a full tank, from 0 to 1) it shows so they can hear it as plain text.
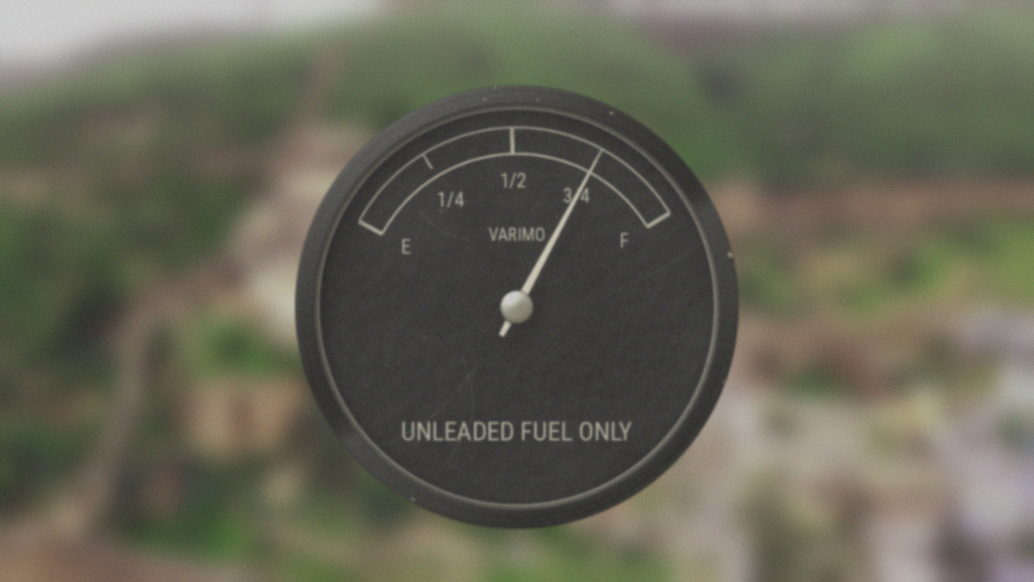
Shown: 0.75
